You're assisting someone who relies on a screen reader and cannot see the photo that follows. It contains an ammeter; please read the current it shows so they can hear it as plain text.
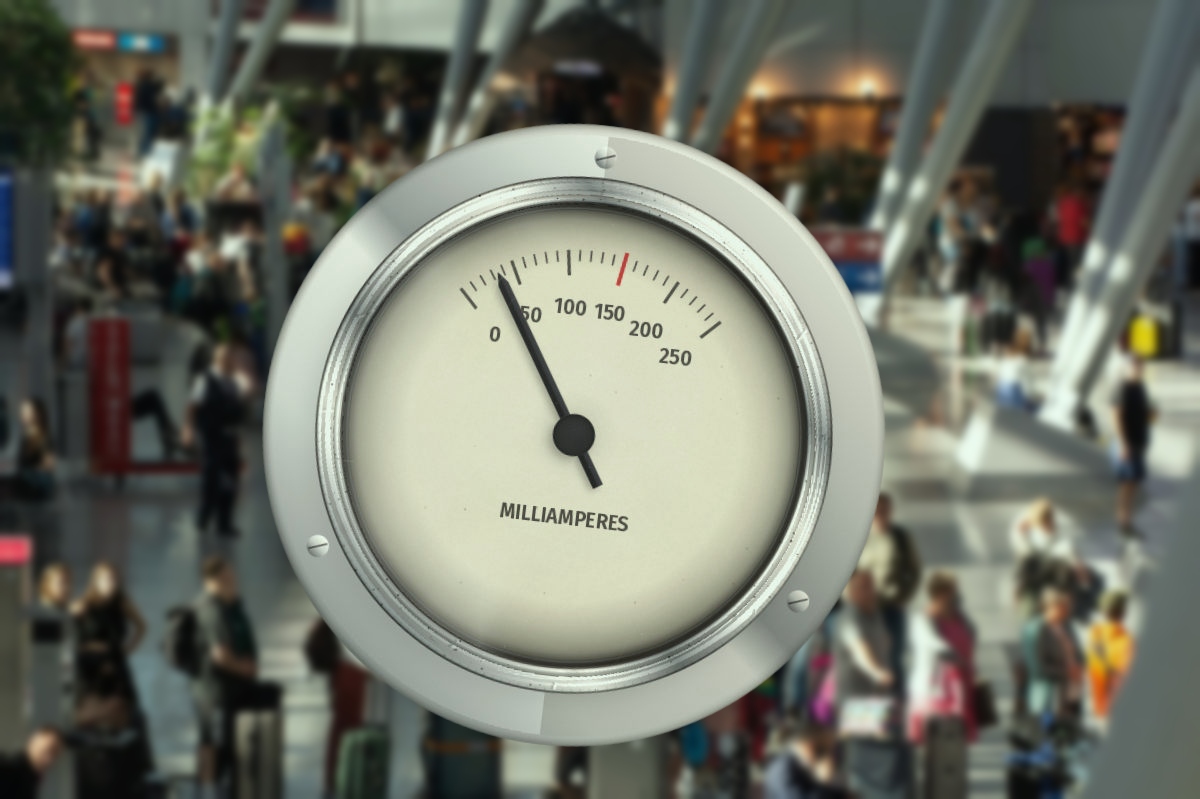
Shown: 35 mA
